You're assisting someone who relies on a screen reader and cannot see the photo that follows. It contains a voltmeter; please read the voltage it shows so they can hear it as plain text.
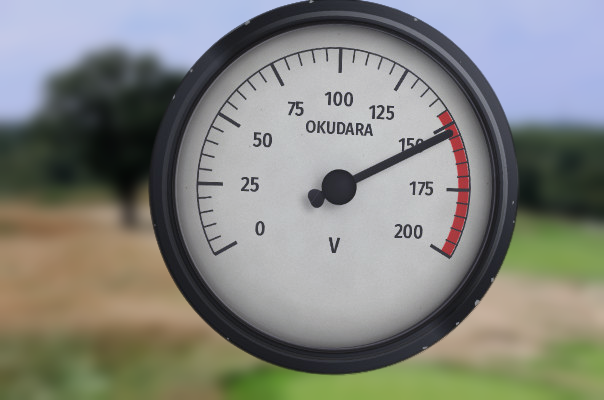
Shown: 152.5 V
